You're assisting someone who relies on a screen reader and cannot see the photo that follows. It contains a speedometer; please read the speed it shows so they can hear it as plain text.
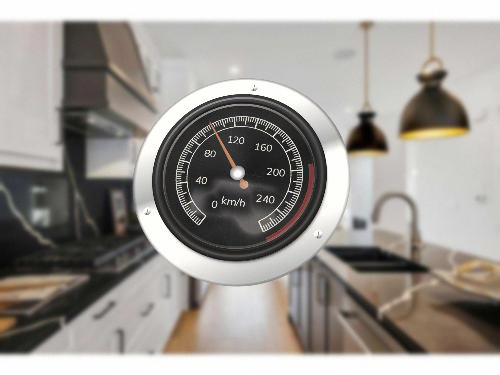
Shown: 100 km/h
